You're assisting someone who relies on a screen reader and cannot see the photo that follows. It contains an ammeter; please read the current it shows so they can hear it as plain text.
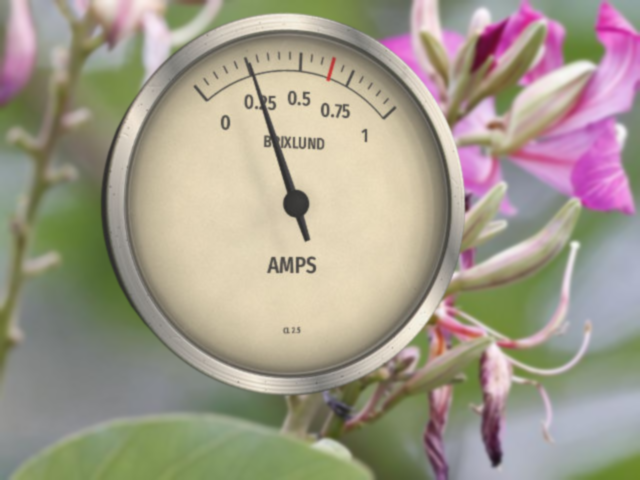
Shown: 0.25 A
